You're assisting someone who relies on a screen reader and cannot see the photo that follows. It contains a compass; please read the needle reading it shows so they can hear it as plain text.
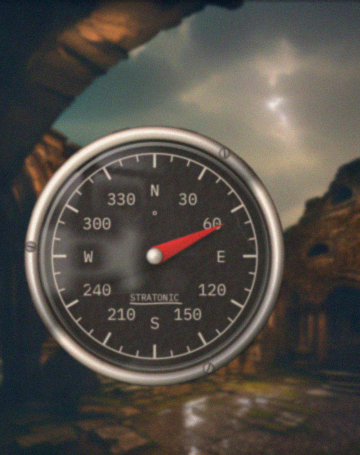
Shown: 65 °
